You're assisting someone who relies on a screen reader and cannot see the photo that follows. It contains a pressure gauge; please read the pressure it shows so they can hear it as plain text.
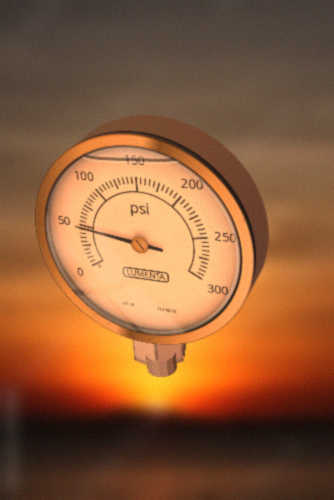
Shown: 50 psi
